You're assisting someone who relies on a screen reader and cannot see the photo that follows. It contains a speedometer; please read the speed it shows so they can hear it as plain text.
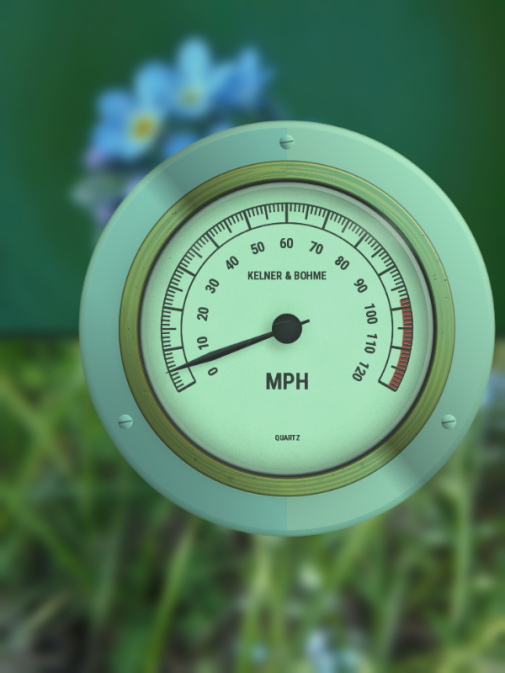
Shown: 5 mph
